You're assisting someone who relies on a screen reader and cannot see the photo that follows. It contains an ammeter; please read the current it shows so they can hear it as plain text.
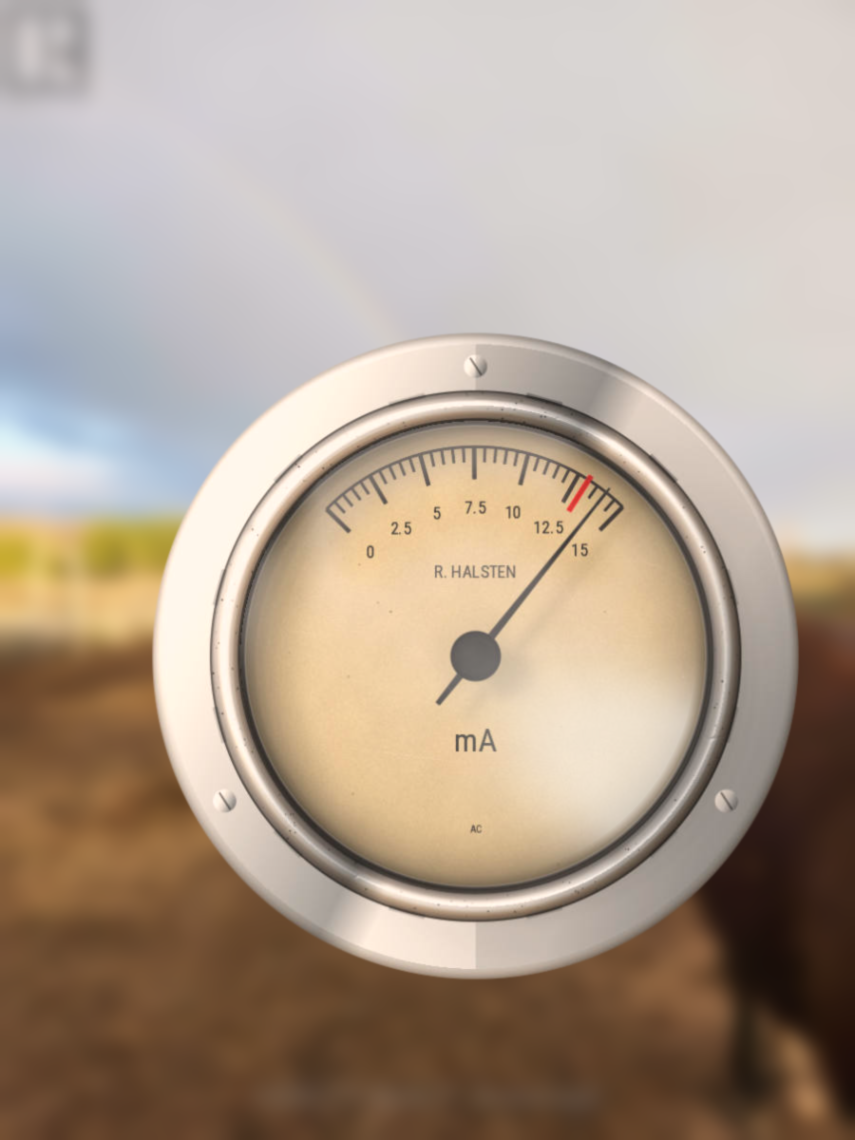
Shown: 14 mA
